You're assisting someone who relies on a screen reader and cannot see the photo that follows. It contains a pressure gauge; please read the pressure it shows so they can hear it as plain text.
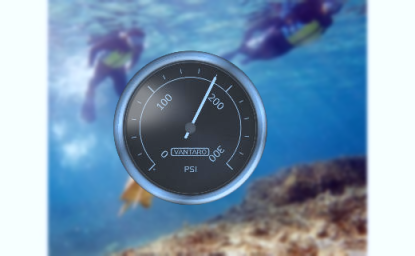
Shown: 180 psi
